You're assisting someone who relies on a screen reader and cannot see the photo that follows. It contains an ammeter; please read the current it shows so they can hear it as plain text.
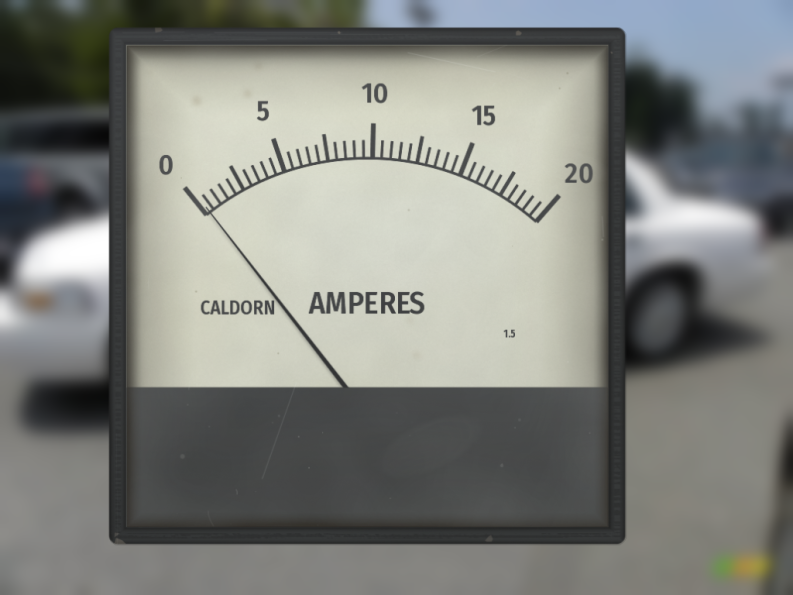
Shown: 0.25 A
